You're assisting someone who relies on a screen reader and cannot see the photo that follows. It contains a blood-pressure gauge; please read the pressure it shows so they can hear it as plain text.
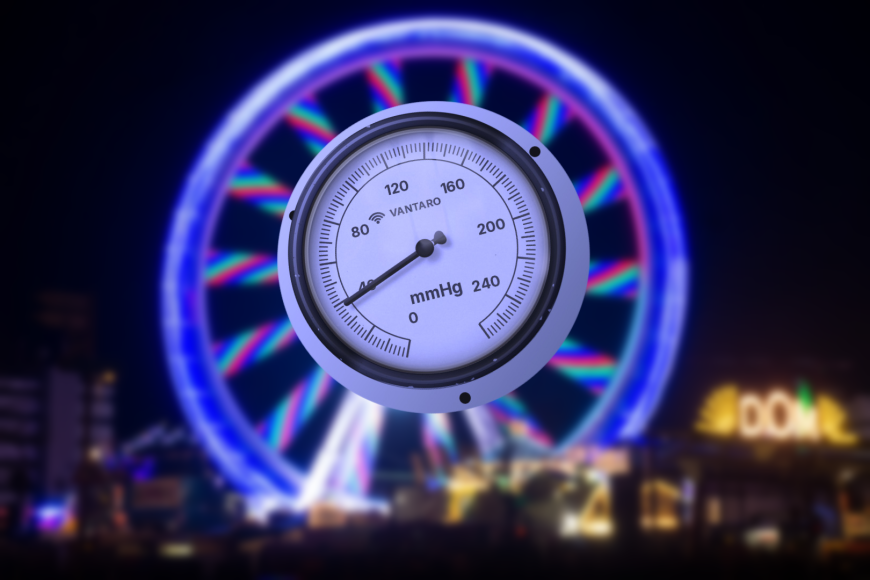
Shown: 38 mmHg
